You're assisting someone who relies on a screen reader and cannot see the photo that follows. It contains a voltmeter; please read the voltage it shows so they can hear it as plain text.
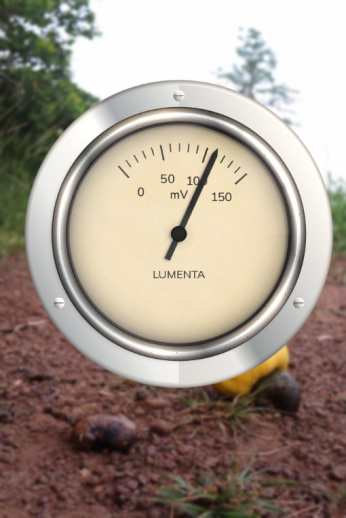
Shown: 110 mV
